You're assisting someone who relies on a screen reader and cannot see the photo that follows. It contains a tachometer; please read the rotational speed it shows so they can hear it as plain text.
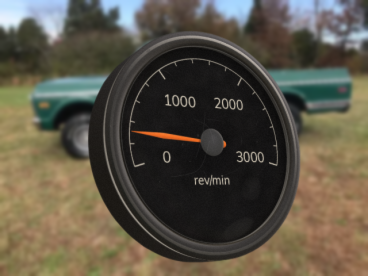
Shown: 300 rpm
